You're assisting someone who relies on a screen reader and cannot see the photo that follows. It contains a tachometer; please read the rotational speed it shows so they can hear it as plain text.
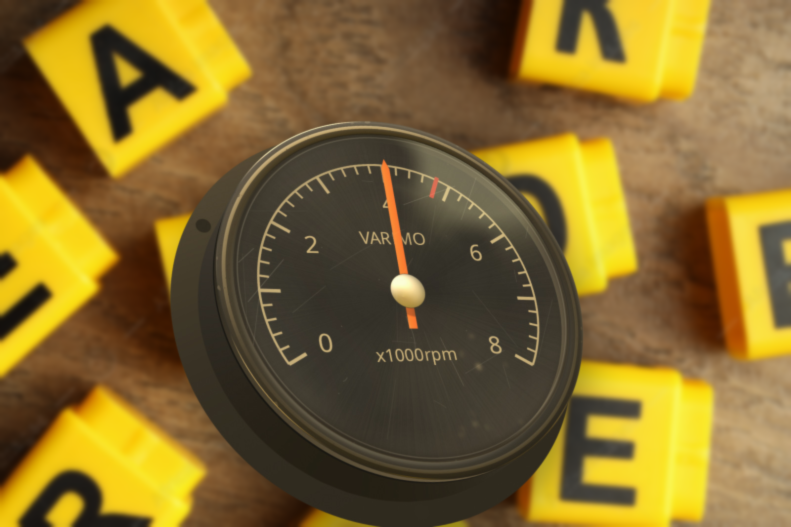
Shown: 4000 rpm
